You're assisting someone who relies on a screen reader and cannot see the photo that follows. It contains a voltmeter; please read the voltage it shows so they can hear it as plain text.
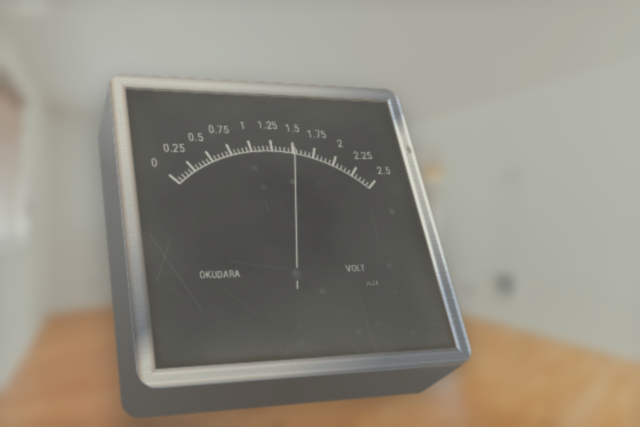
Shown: 1.5 V
